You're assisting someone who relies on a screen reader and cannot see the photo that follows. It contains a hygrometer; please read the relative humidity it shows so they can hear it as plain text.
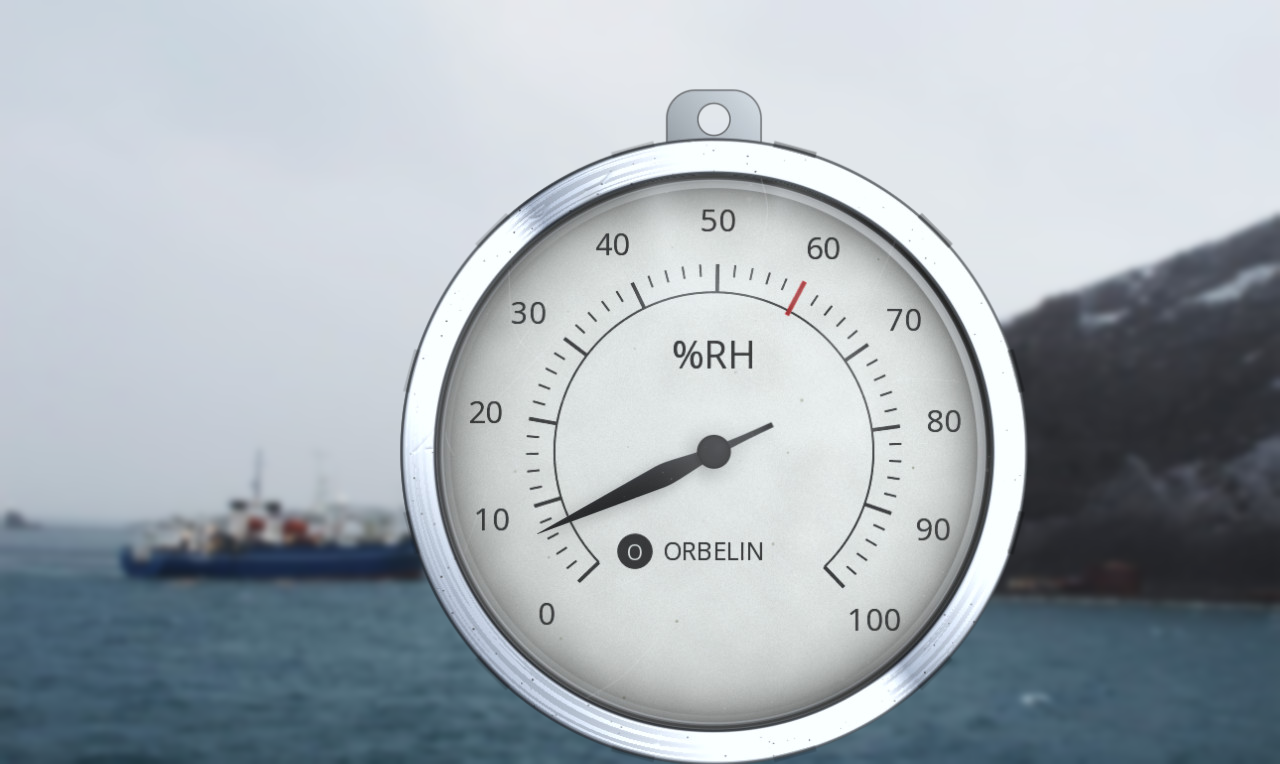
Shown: 7 %
